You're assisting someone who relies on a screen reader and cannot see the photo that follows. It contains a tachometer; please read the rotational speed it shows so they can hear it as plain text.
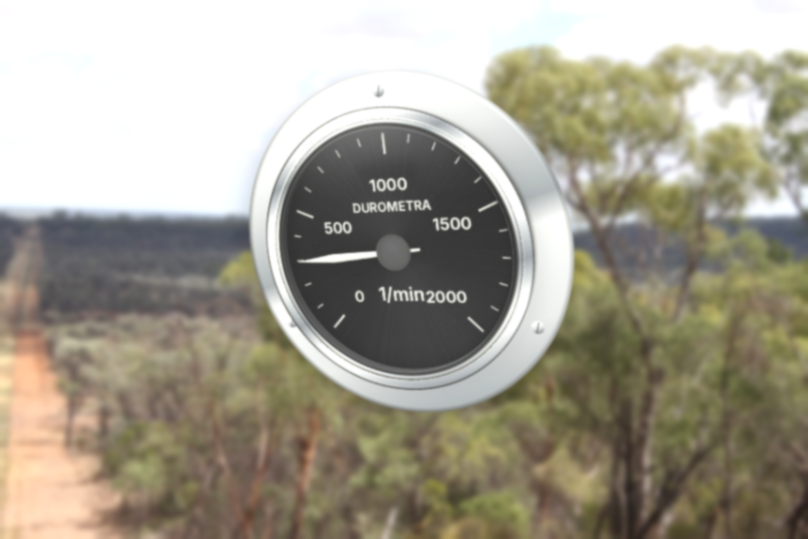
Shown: 300 rpm
